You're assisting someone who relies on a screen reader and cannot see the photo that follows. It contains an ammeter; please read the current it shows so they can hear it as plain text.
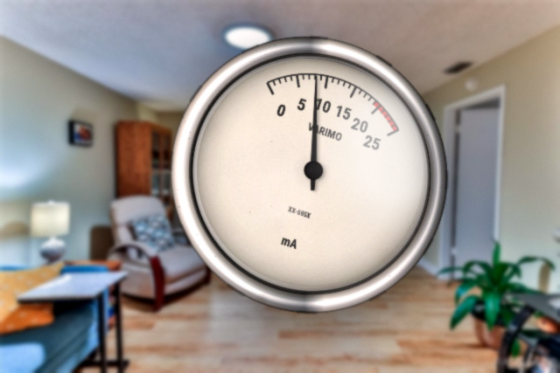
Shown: 8 mA
